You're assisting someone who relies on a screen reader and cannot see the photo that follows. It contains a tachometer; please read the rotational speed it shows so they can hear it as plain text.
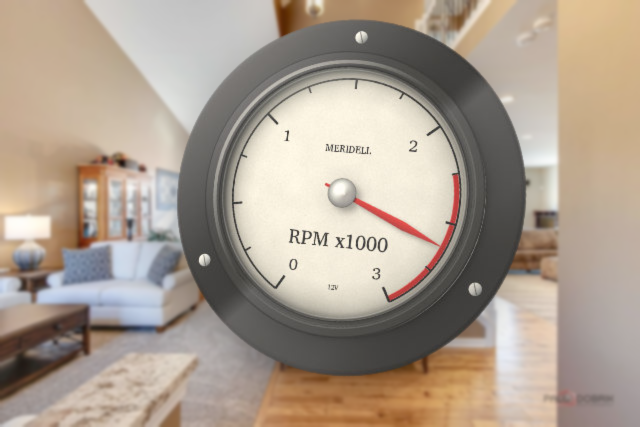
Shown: 2625 rpm
